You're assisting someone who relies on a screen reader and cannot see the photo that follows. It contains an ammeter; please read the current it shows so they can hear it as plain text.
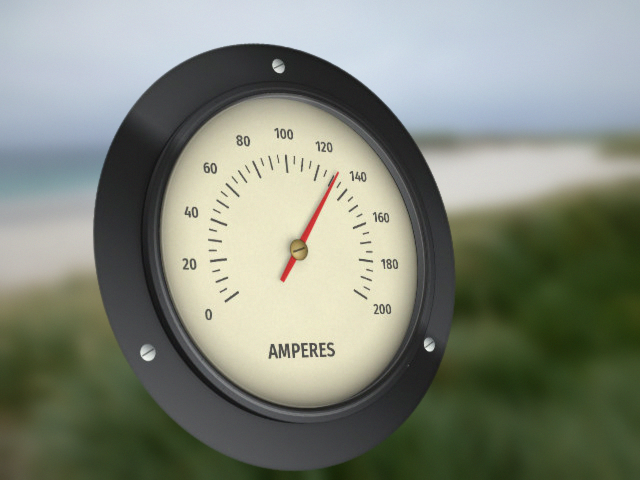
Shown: 130 A
